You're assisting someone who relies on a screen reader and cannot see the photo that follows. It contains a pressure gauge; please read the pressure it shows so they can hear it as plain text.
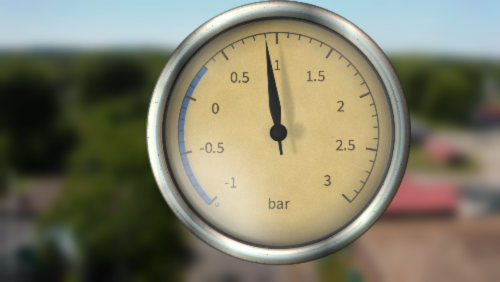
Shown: 0.9 bar
